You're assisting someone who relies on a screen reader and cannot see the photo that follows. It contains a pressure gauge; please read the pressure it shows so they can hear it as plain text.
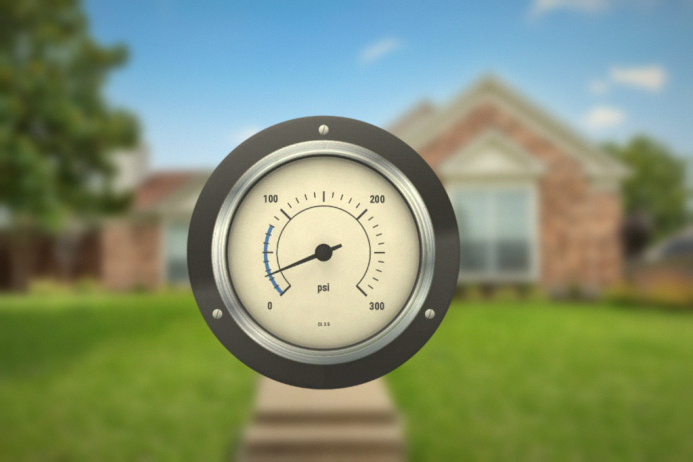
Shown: 25 psi
